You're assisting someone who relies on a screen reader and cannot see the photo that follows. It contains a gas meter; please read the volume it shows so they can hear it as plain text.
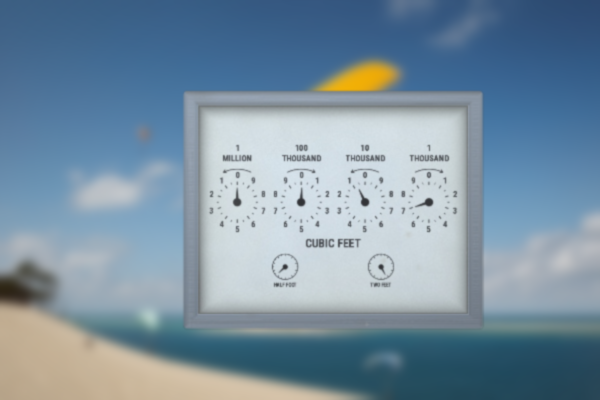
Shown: 700 ft³
